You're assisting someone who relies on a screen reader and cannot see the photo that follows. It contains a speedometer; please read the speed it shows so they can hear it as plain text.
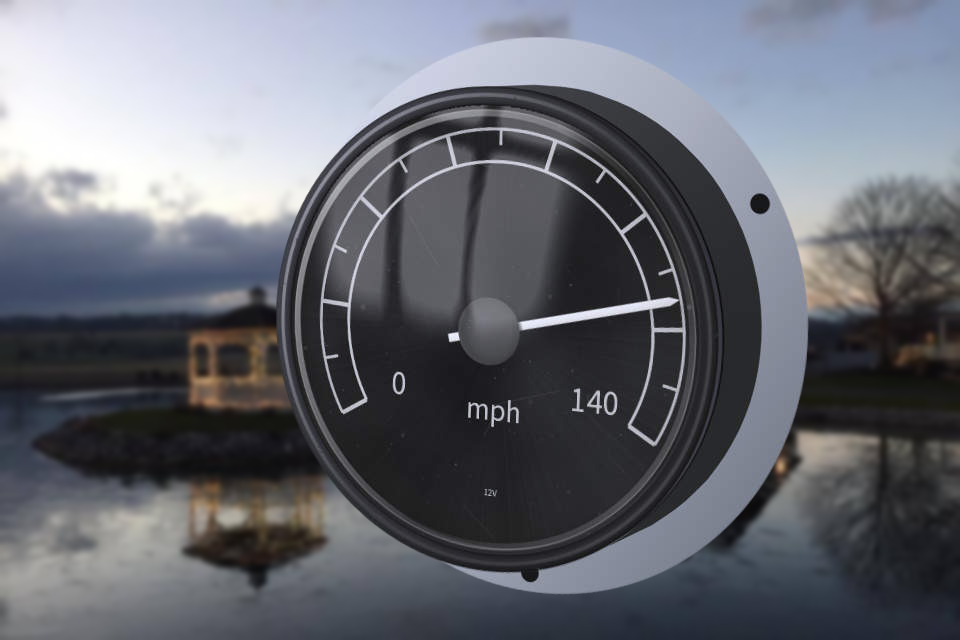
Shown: 115 mph
